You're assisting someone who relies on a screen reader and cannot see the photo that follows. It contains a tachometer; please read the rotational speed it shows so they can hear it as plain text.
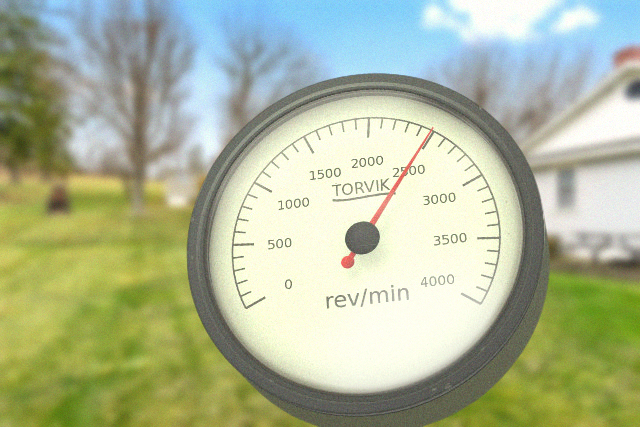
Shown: 2500 rpm
